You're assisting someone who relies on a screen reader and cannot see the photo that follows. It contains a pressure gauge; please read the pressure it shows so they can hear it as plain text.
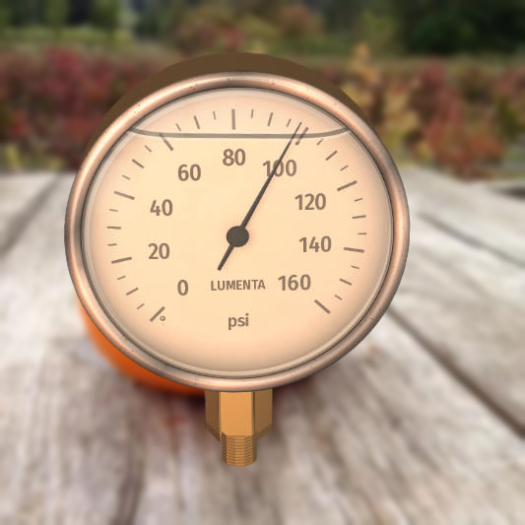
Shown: 97.5 psi
